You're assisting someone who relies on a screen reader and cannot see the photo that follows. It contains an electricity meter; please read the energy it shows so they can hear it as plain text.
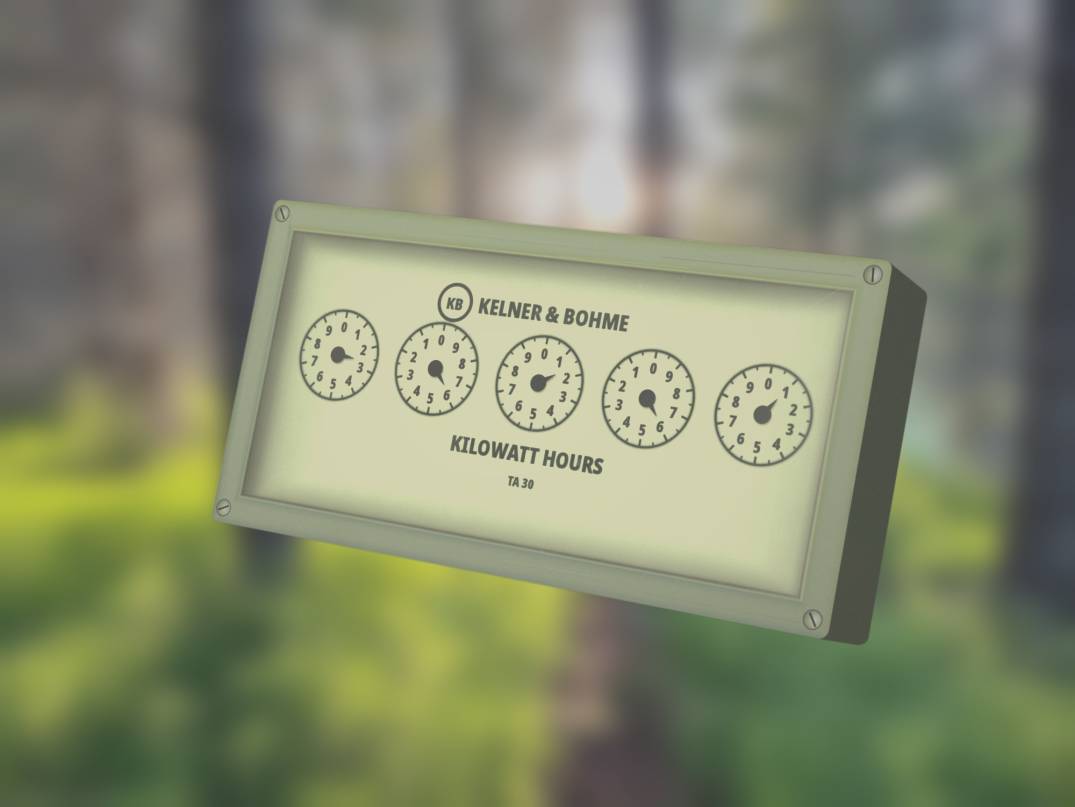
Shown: 26161 kWh
